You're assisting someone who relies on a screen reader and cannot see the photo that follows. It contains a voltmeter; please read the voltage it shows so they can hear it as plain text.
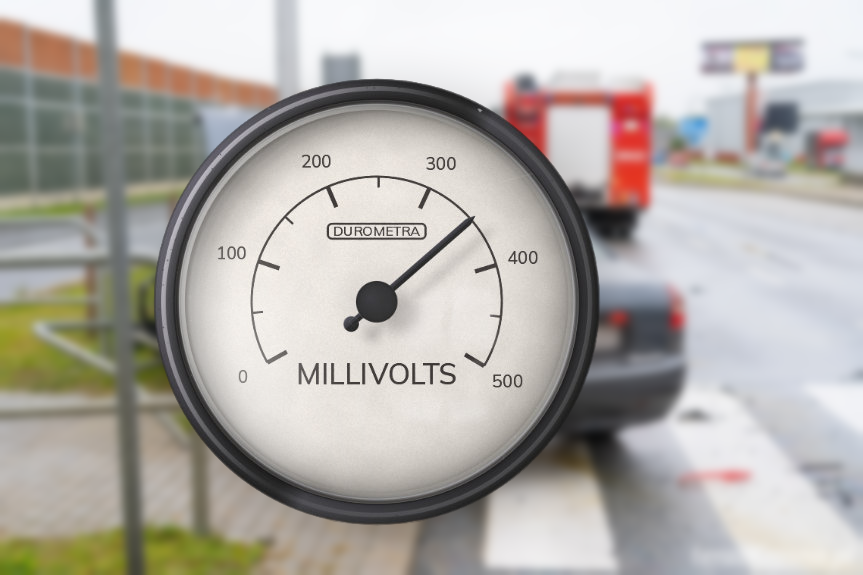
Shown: 350 mV
